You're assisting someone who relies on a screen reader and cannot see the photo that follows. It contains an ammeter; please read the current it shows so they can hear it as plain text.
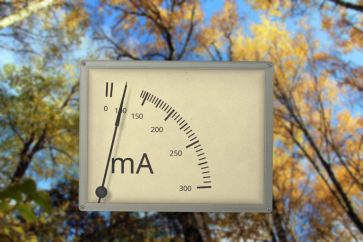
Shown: 100 mA
